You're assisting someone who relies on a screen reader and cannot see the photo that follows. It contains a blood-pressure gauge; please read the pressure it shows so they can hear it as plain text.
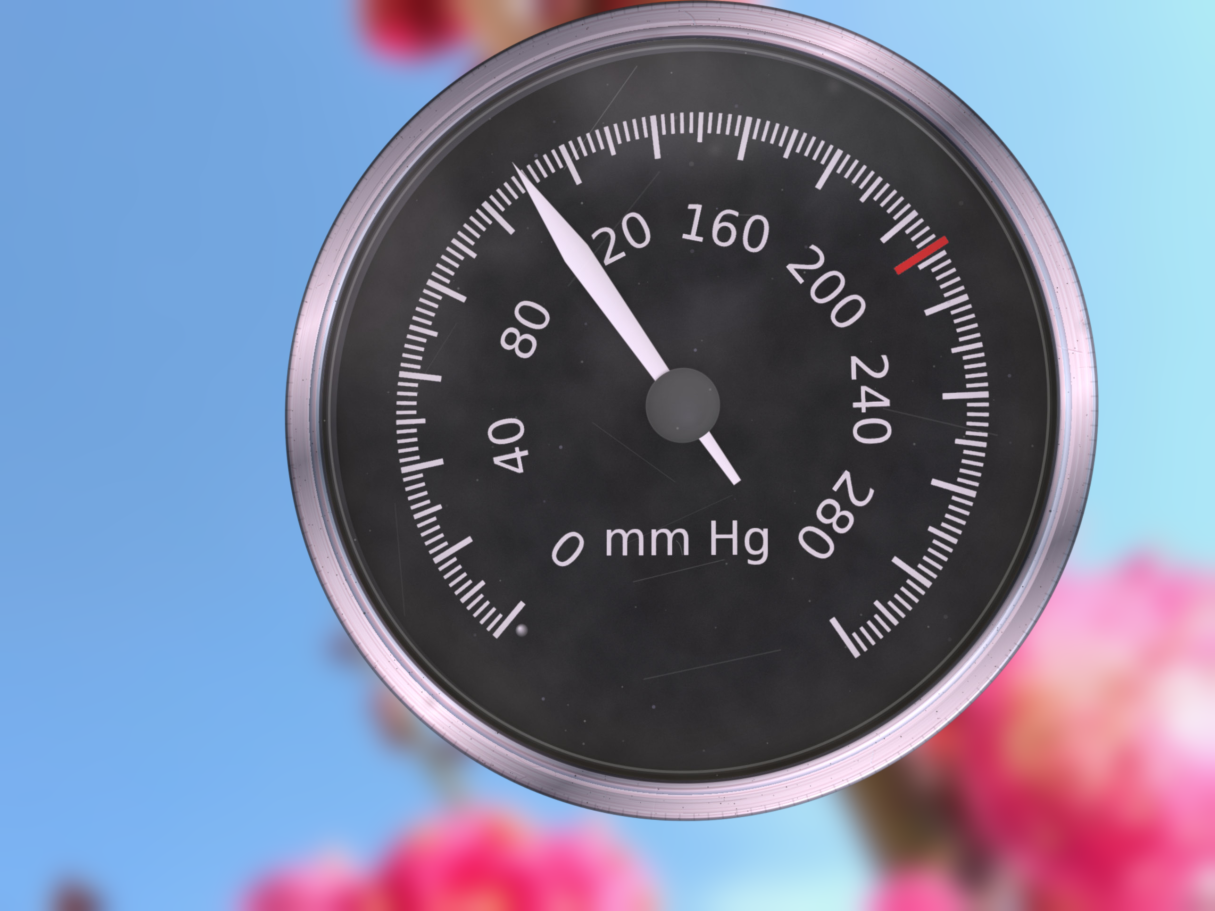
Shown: 110 mmHg
